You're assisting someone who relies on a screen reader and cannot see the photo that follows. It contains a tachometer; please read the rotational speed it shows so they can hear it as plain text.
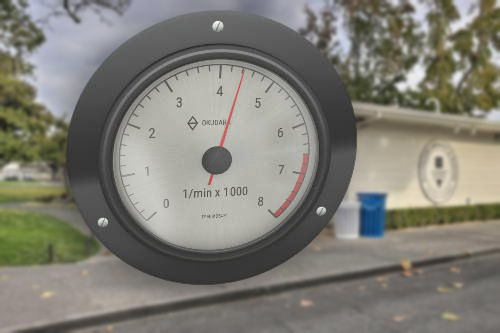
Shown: 4400 rpm
